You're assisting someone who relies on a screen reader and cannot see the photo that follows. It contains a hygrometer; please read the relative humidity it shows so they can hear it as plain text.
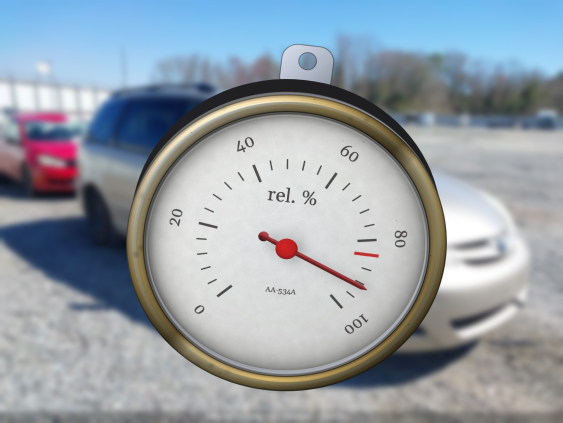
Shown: 92 %
